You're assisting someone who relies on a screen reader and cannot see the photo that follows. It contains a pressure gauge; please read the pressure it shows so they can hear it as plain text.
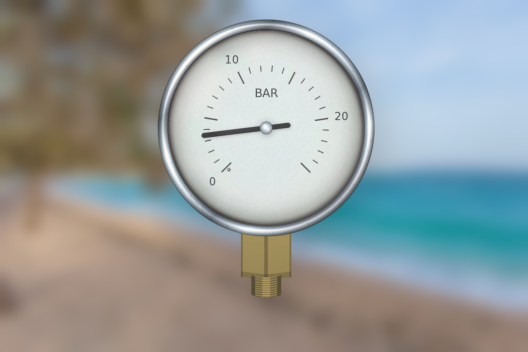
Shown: 3.5 bar
